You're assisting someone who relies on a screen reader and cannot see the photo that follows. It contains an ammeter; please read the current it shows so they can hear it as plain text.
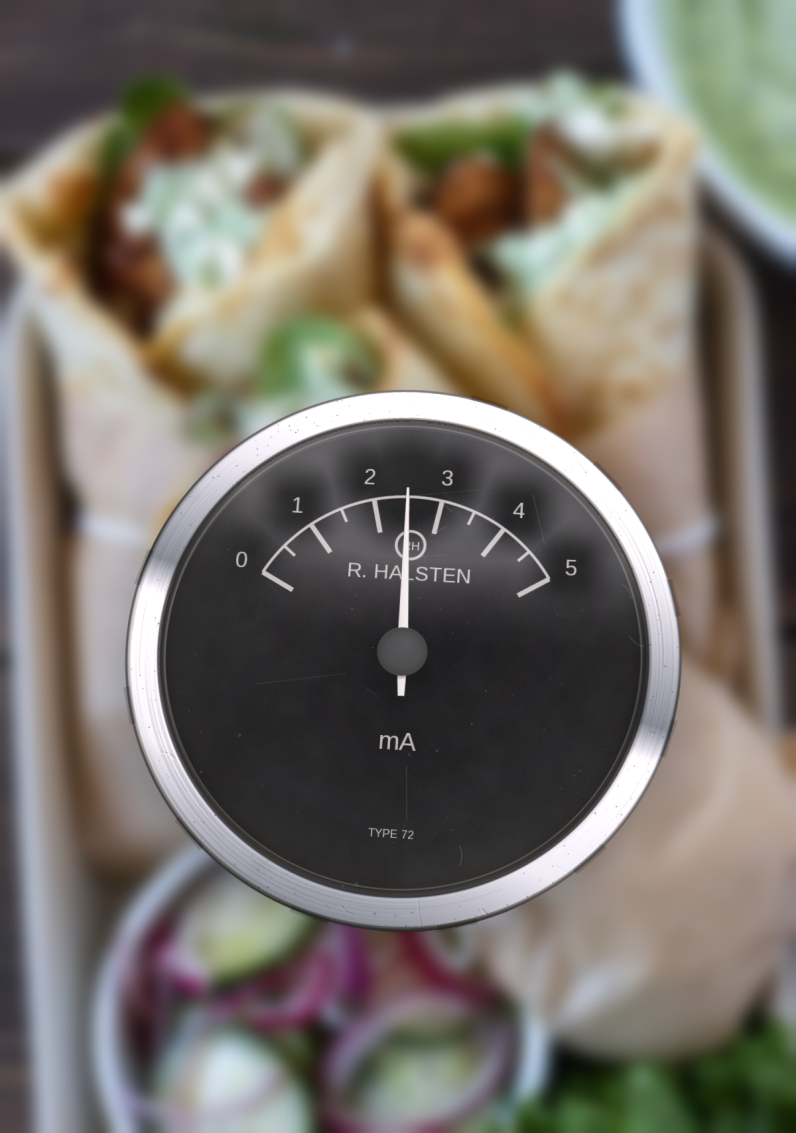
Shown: 2.5 mA
